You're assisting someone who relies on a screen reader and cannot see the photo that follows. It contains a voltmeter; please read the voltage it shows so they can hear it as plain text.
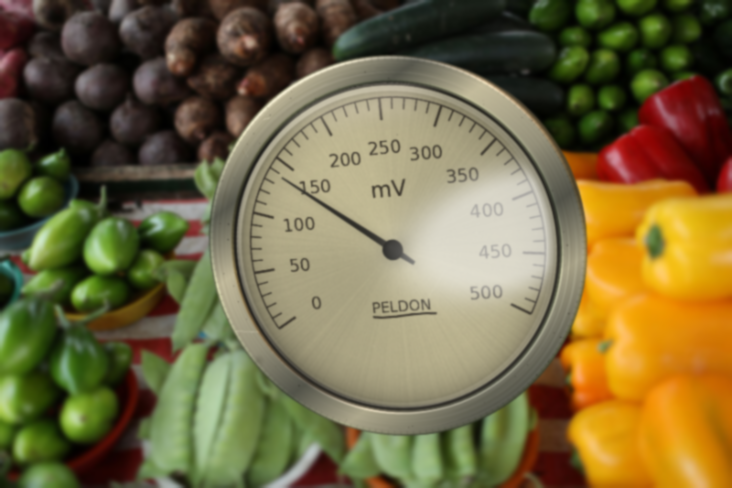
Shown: 140 mV
